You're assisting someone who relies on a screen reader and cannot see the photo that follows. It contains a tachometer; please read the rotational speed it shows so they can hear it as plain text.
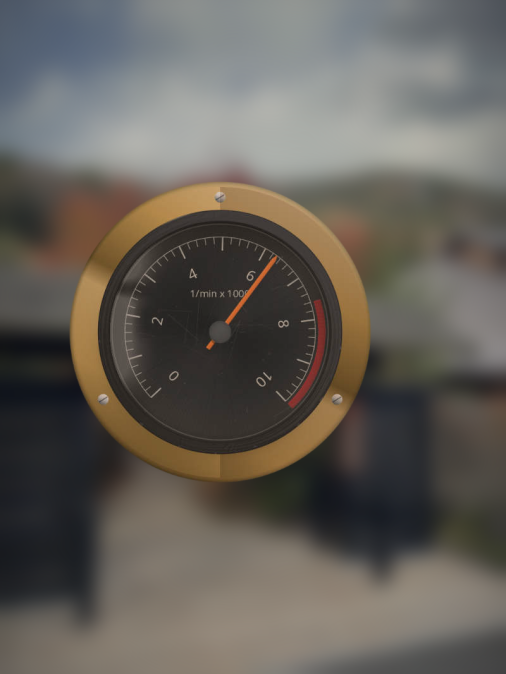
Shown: 6300 rpm
